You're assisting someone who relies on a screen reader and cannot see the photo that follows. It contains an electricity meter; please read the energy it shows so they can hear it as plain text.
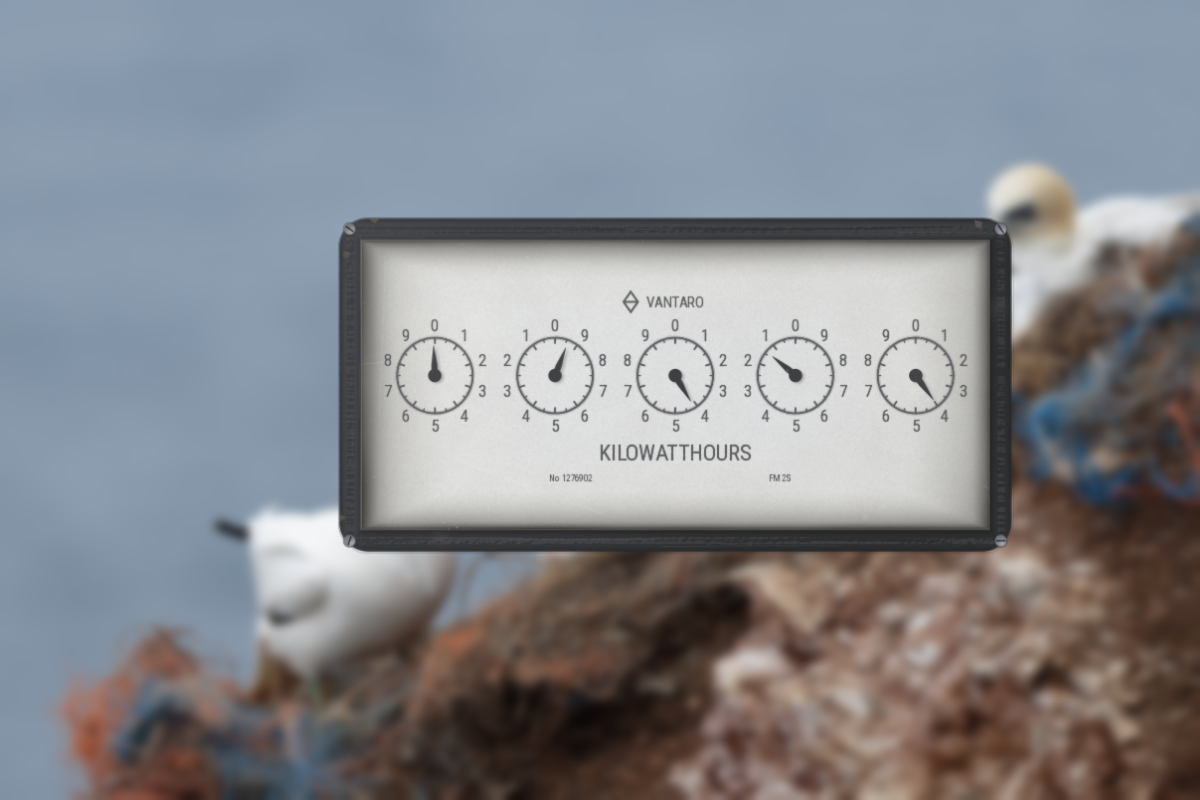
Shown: 99414 kWh
